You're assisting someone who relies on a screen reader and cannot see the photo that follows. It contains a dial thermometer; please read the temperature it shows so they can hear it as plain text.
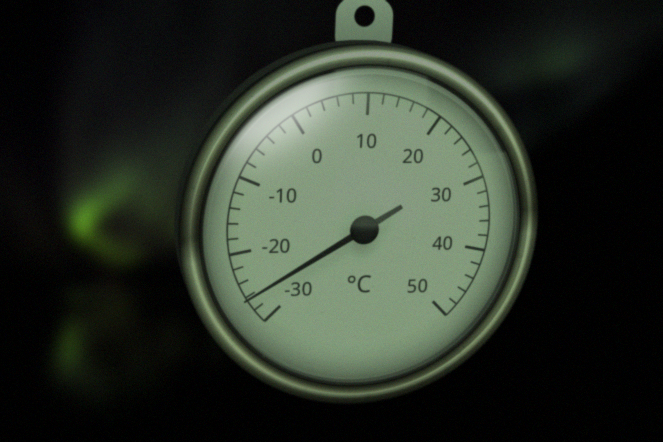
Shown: -26 °C
